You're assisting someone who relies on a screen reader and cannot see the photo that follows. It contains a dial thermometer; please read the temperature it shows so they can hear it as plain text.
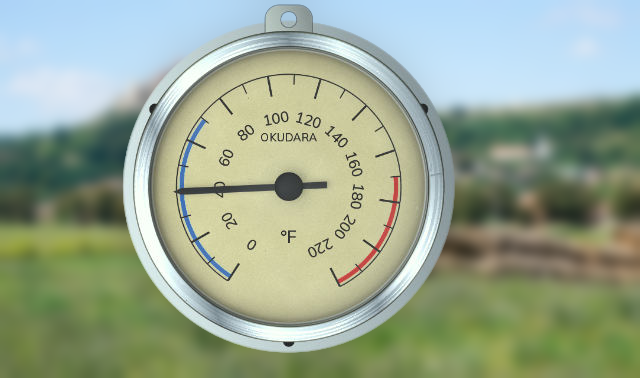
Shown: 40 °F
